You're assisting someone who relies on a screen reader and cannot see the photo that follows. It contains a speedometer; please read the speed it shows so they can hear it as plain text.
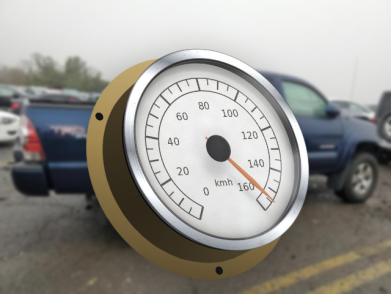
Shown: 155 km/h
